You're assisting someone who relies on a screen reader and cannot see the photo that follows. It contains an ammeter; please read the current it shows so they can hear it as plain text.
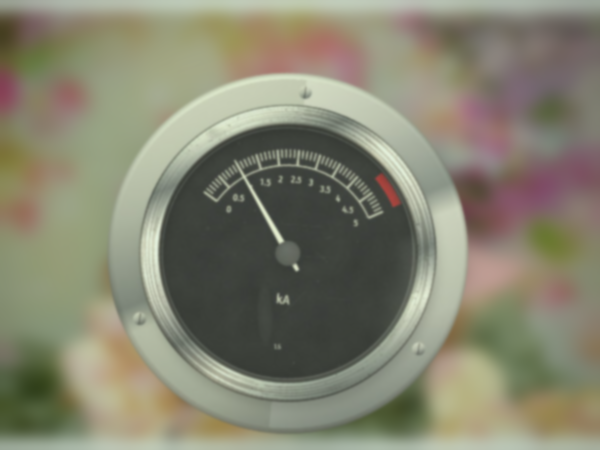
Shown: 1 kA
